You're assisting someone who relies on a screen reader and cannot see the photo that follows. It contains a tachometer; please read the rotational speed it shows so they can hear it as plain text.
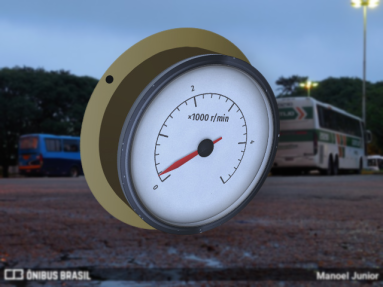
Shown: 200 rpm
